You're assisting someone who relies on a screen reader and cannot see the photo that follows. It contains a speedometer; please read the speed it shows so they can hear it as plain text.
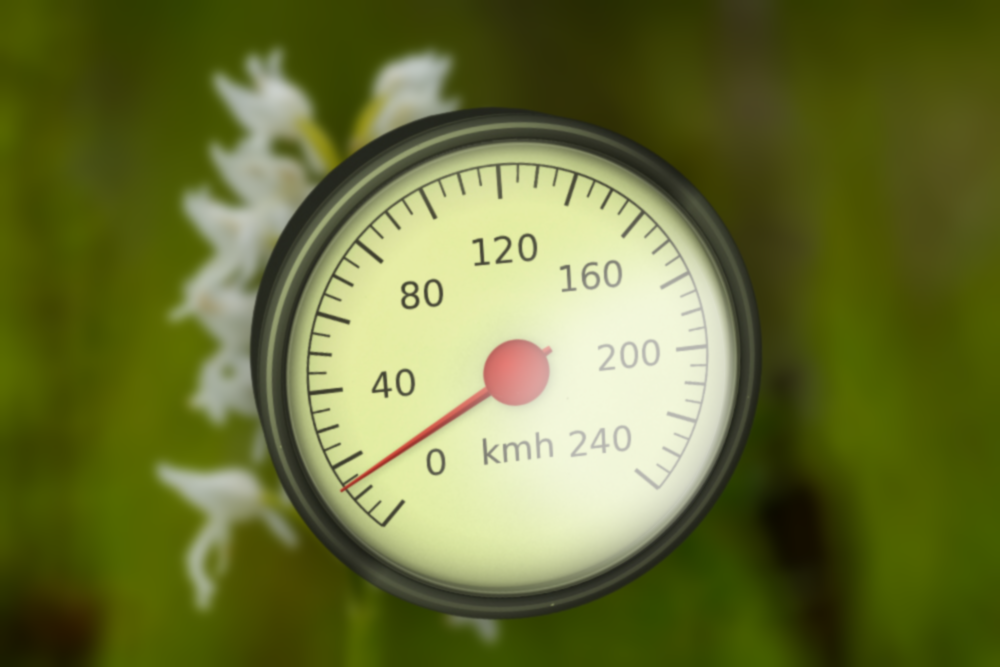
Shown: 15 km/h
